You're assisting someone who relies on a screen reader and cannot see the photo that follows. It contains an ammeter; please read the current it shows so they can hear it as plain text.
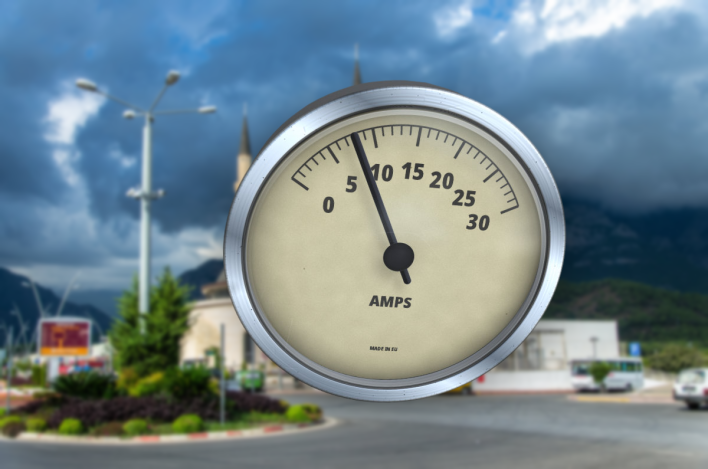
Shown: 8 A
